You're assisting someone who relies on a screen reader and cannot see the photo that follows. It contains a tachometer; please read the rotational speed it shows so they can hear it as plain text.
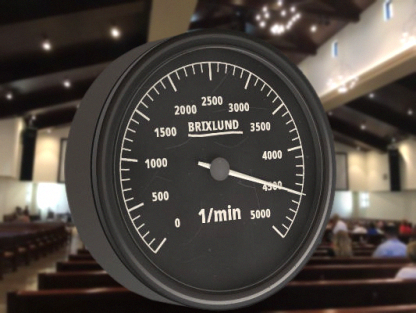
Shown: 4500 rpm
